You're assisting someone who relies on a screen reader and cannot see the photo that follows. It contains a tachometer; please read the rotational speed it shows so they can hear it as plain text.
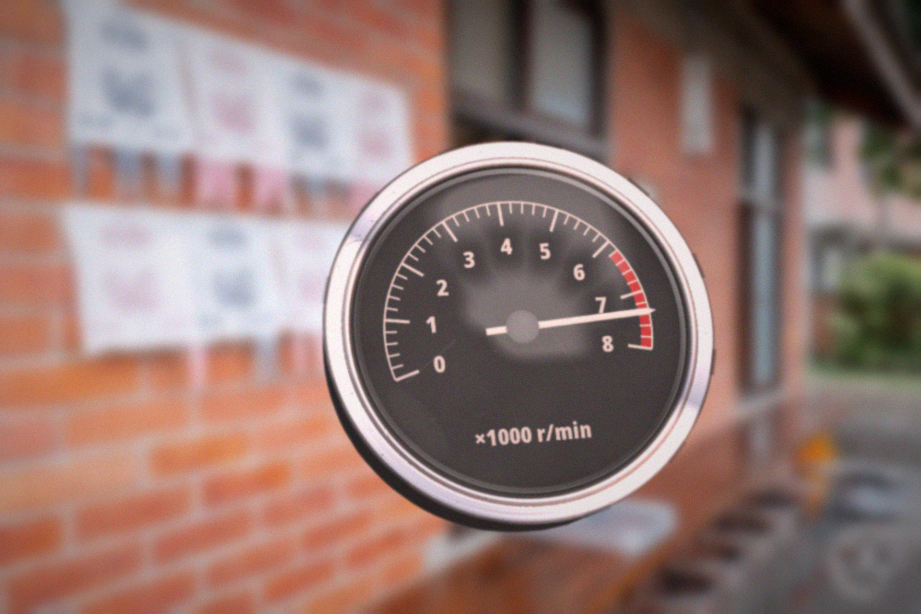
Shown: 7400 rpm
